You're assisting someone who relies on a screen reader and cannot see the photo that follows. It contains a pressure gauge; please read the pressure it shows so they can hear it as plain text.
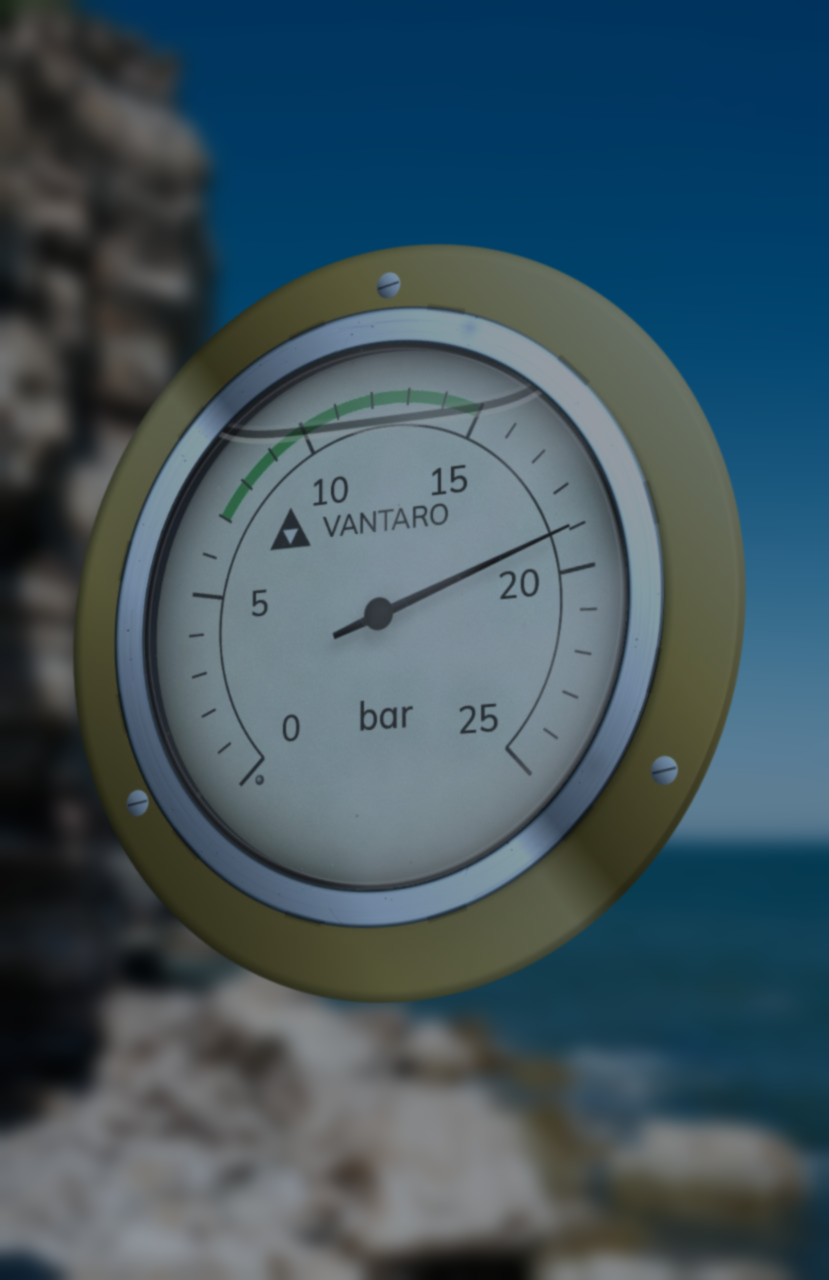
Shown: 19 bar
